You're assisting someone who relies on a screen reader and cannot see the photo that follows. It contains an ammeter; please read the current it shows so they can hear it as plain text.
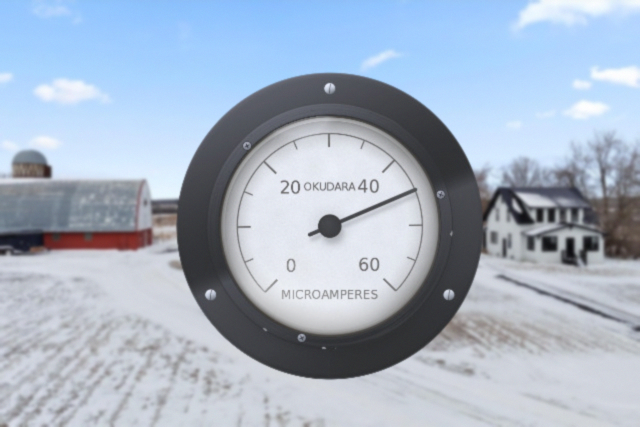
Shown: 45 µA
